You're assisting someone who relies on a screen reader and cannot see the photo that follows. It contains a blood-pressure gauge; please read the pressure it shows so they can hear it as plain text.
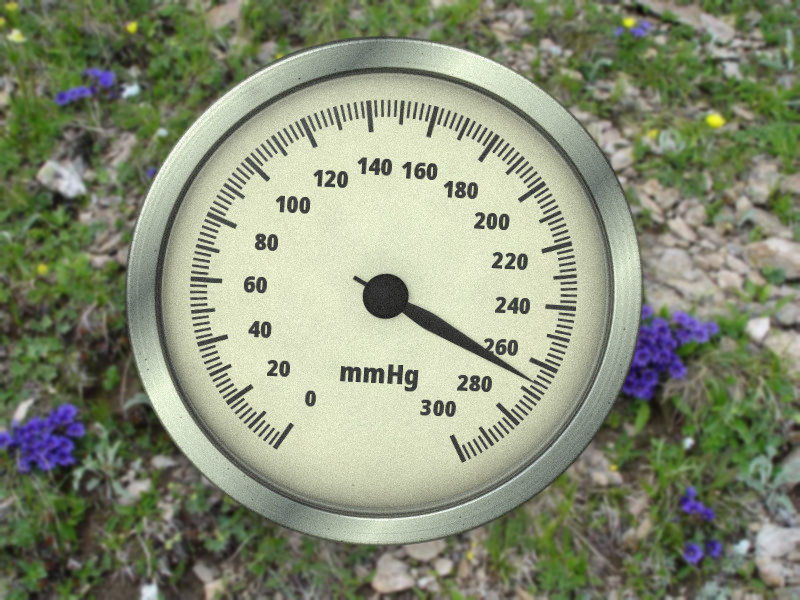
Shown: 266 mmHg
